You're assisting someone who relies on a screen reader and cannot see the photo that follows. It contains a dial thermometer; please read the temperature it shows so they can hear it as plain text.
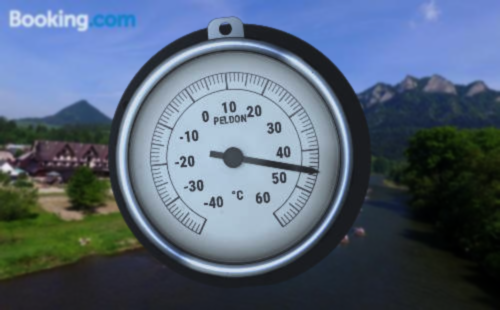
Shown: 45 °C
